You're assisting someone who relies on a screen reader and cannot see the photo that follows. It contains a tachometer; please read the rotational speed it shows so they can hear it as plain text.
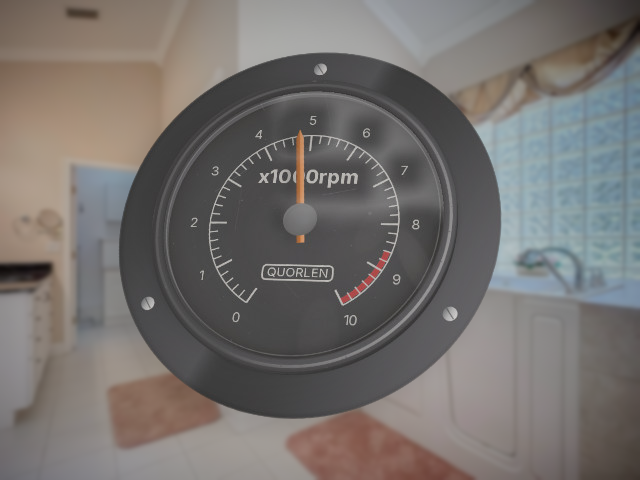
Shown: 4800 rpm
